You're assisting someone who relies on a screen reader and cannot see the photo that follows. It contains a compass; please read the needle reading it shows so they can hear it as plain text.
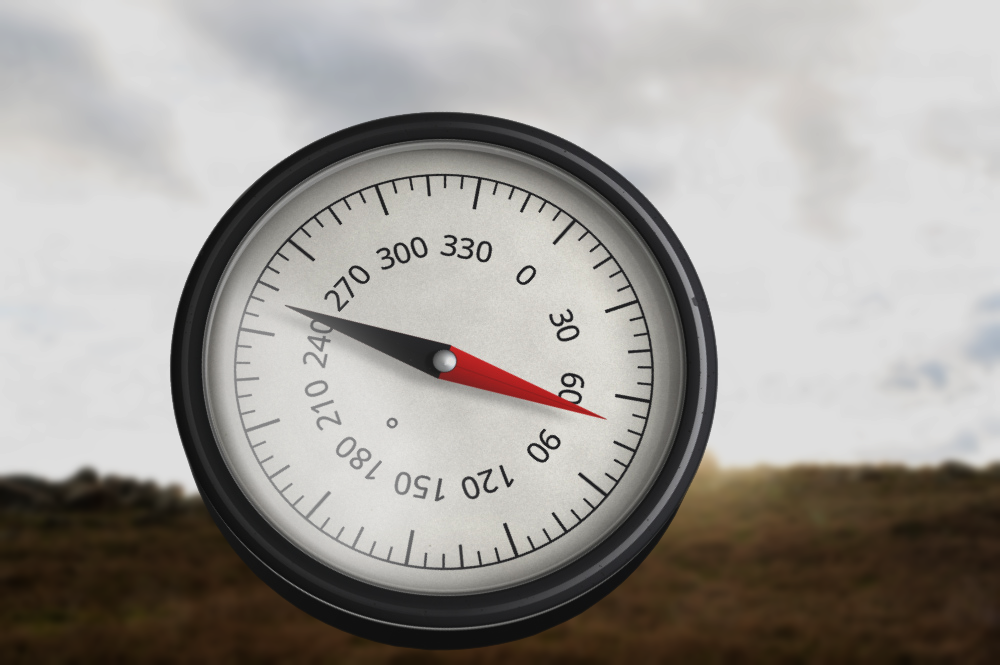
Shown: 70 °
